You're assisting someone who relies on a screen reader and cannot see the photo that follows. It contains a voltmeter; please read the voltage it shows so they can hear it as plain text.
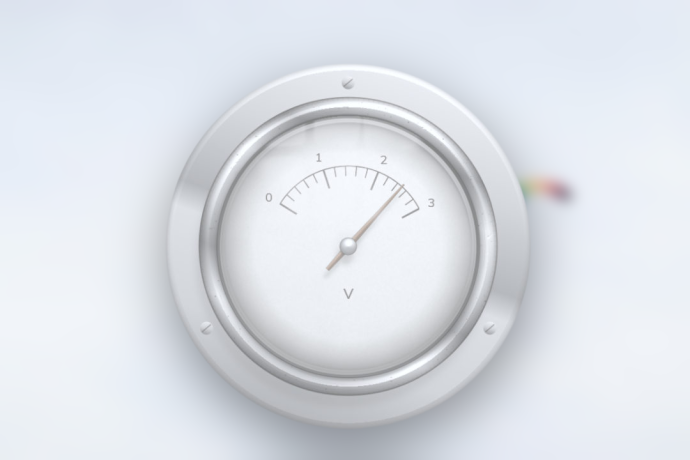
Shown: 2.5 V
